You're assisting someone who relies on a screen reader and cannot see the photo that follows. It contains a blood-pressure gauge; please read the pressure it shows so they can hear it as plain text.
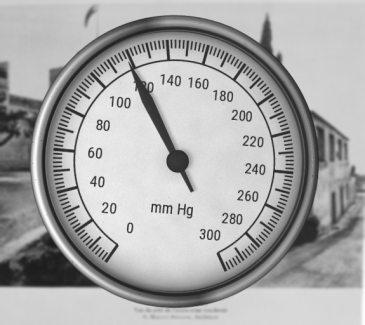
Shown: 118 mmHg
